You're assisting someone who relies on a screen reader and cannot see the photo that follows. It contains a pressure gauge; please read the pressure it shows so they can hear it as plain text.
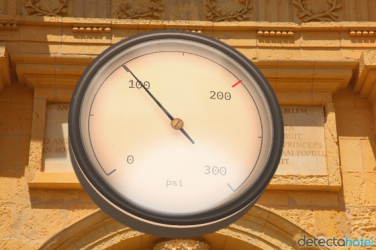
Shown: 100 psi
